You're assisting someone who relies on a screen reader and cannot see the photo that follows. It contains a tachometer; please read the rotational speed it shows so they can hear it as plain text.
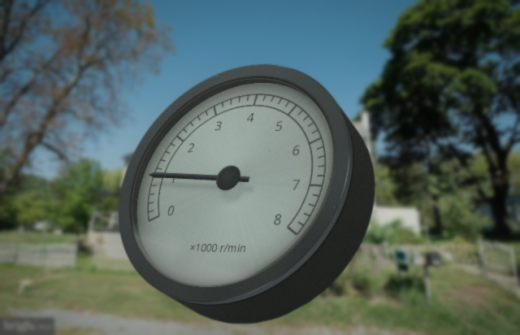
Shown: 1000 rpm
